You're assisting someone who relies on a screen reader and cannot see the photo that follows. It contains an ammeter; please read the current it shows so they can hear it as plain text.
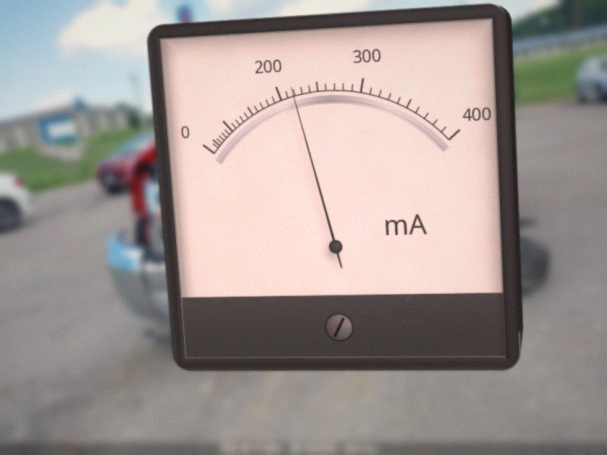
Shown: 220 mA
